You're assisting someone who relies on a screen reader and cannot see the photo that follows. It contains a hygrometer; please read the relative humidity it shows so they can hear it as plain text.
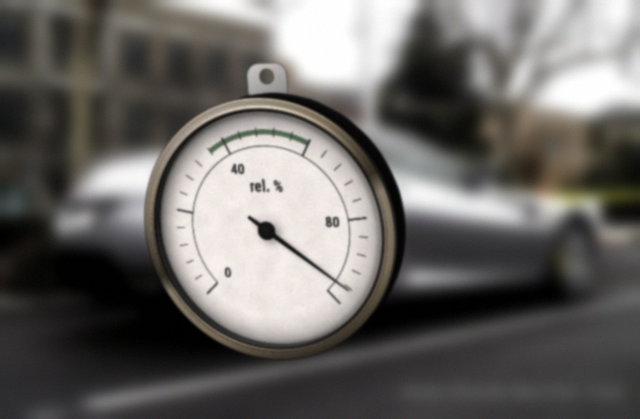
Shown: 96 %
